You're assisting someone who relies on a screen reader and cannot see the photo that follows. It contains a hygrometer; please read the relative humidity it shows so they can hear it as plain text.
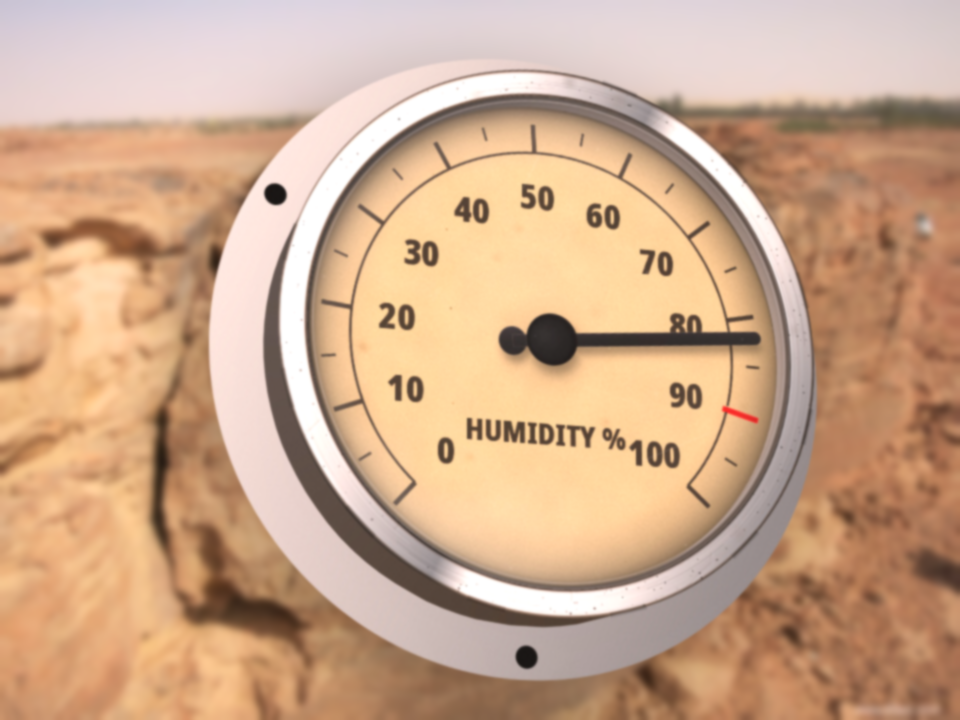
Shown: 82.5 %
